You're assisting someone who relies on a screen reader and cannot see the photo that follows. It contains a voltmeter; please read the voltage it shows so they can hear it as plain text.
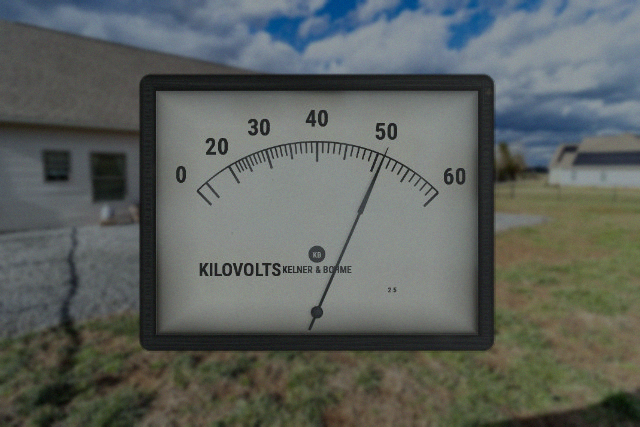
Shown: 51 kV
